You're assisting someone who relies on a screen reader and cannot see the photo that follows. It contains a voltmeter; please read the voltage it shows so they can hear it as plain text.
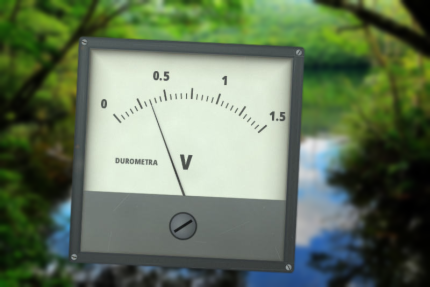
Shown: 0.35 V
